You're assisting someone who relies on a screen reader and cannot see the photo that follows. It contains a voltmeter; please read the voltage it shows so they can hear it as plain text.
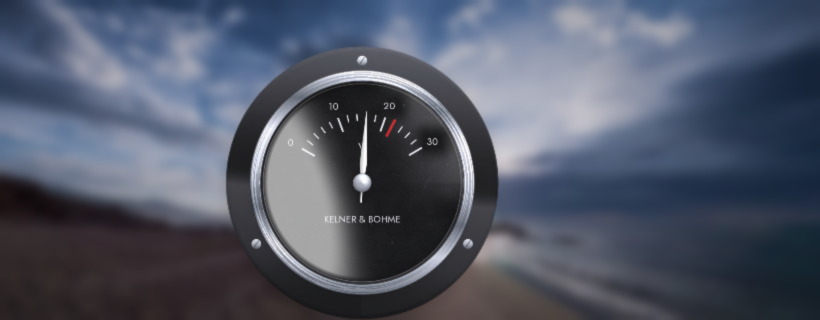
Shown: 16 V
